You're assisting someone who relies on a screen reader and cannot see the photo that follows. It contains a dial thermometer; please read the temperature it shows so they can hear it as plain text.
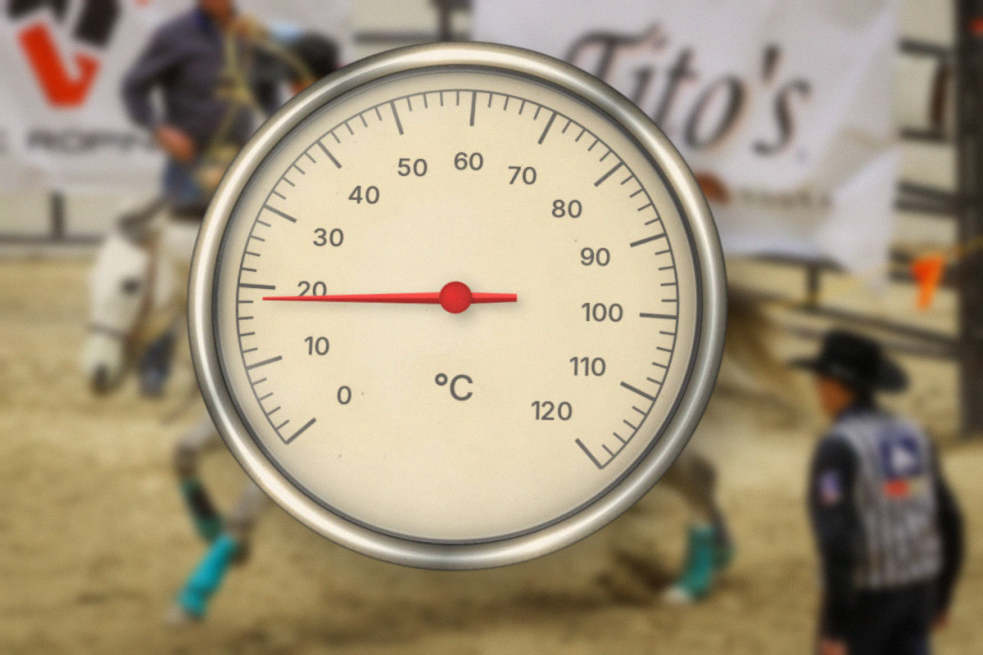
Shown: 18 °C
